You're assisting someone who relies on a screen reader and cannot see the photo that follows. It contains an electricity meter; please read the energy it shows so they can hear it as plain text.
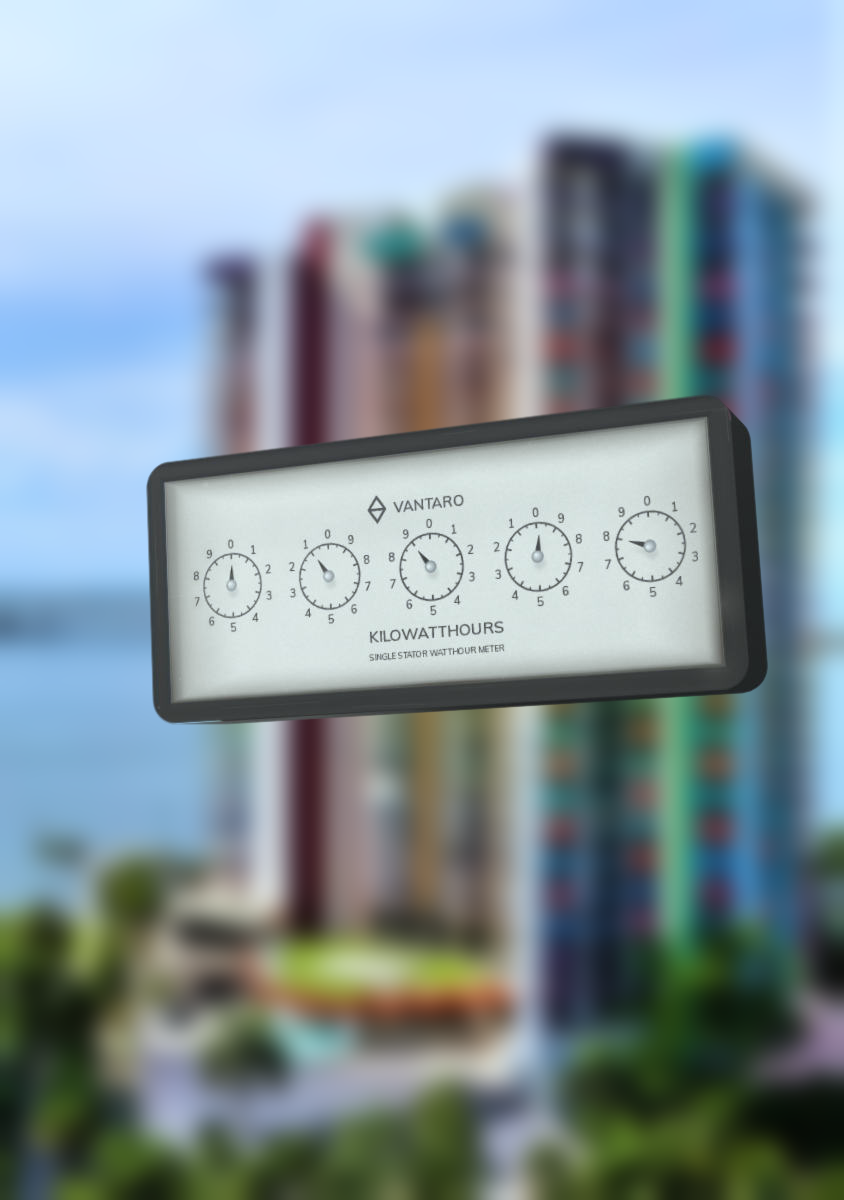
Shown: 898 kWh
